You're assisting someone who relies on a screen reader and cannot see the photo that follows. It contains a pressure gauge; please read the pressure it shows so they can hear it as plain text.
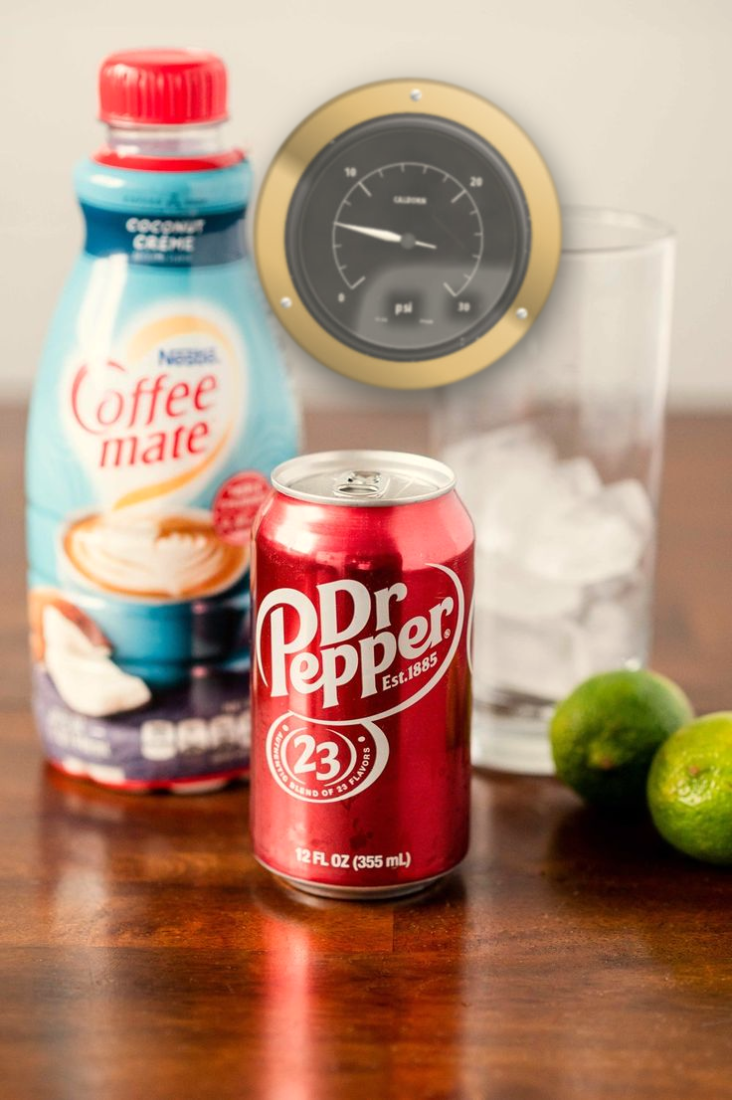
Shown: 6 psi
